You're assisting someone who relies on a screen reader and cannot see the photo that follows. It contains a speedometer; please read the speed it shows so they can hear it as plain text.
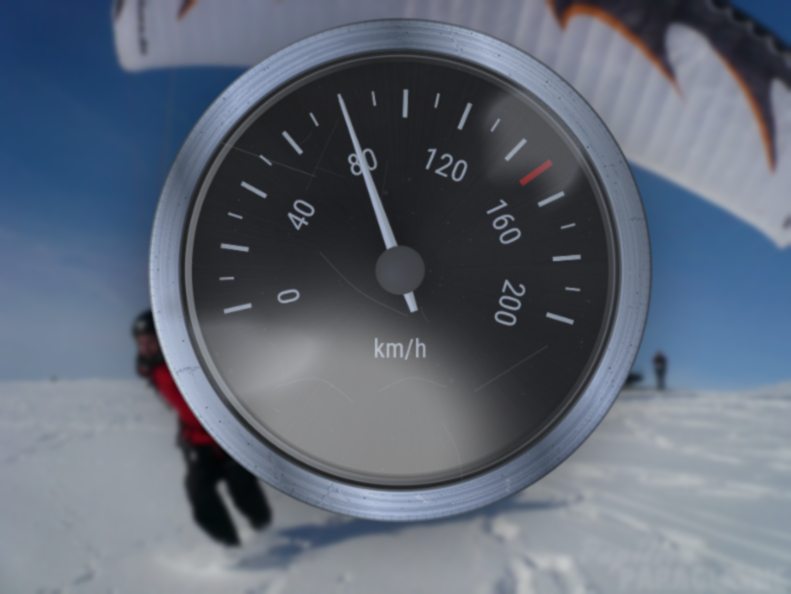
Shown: 80 km/h
